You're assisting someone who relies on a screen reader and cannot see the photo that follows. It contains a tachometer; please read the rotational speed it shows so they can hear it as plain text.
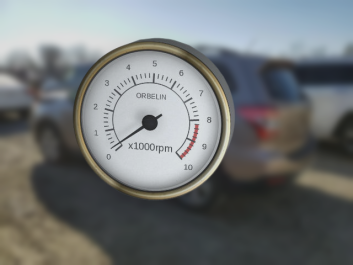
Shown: 200 rpm
